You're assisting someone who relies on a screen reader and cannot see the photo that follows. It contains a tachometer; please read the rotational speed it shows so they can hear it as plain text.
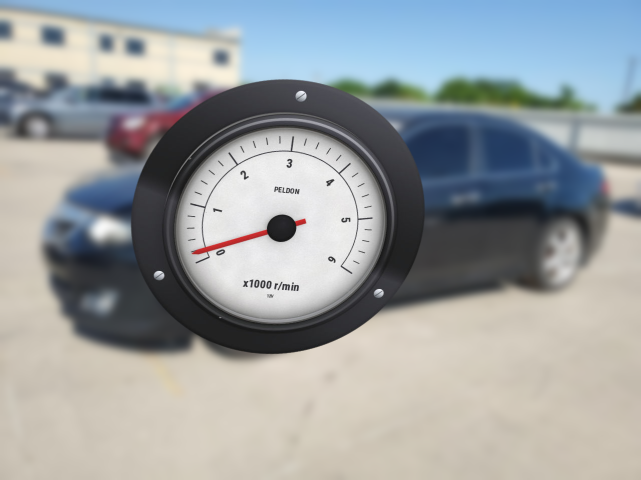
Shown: 200 rpm
